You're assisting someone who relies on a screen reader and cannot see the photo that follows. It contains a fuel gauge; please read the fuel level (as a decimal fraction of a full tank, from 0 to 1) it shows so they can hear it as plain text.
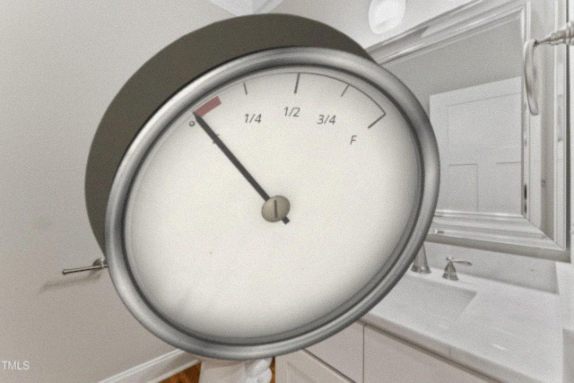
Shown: 0
